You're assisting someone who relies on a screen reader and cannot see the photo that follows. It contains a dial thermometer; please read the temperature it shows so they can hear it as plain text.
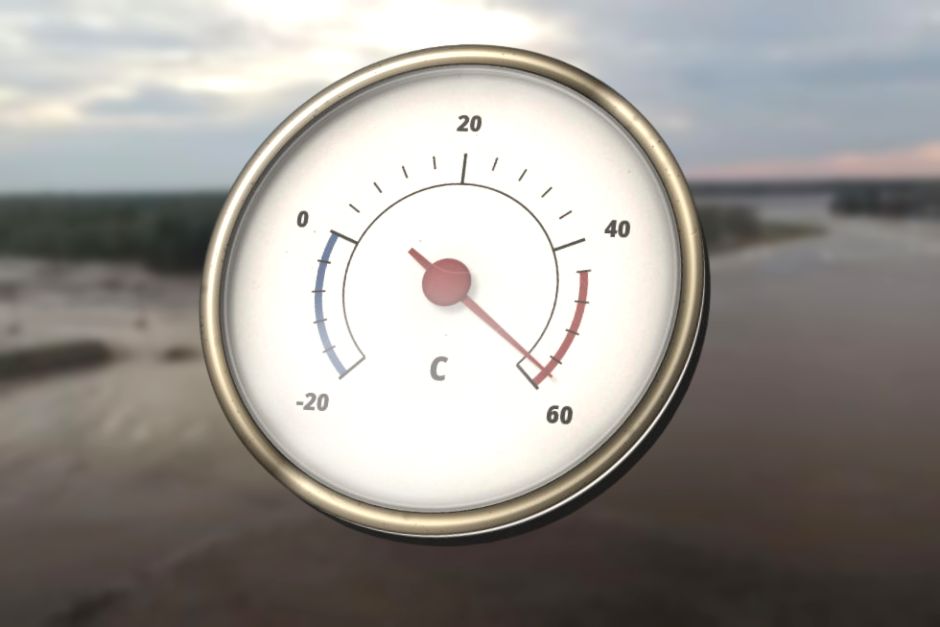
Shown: 58 °C
